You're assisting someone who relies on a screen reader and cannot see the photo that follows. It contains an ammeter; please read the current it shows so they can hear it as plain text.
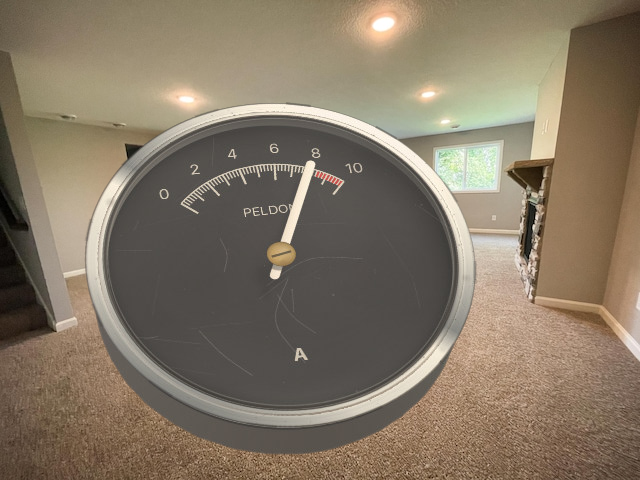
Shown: 8 A
